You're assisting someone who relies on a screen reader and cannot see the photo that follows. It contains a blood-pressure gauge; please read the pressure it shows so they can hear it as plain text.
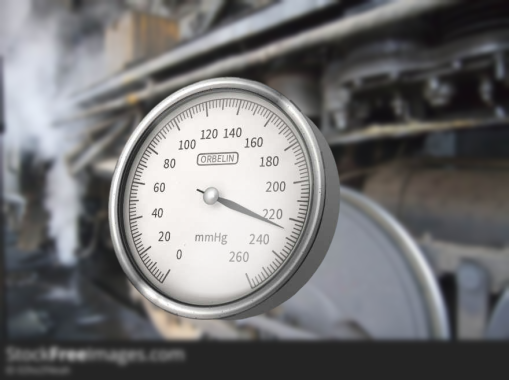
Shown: 226 mmHg
